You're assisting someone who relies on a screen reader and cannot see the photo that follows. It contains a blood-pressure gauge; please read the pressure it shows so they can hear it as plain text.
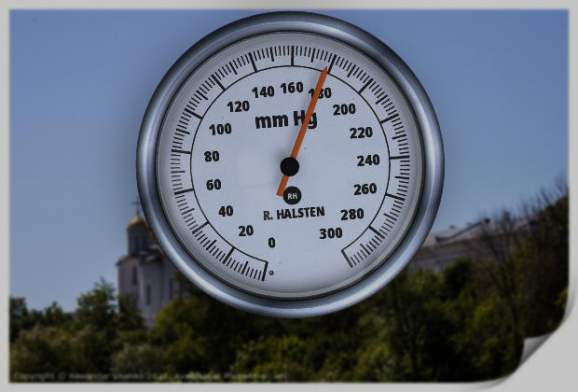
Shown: 178 mmHg
